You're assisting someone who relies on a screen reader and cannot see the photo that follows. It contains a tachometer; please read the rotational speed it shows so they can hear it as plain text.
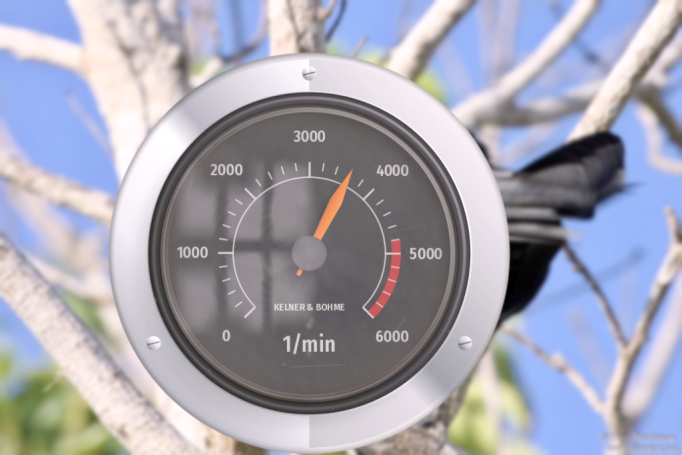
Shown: 3600 rpm
